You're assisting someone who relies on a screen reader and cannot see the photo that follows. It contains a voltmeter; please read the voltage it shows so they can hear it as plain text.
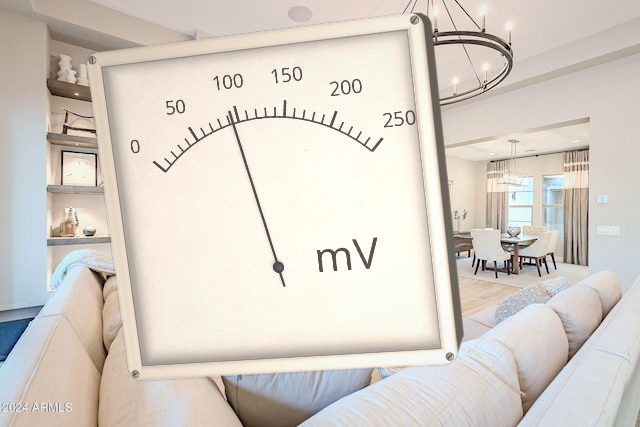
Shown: 95 mV
